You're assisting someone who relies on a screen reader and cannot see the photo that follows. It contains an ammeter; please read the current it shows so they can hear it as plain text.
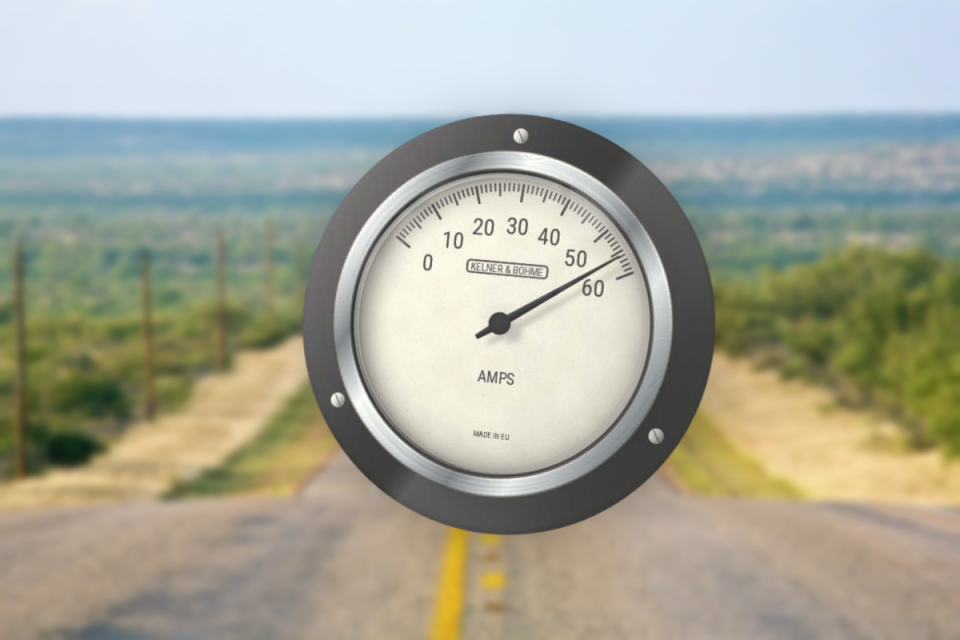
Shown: 56 A
